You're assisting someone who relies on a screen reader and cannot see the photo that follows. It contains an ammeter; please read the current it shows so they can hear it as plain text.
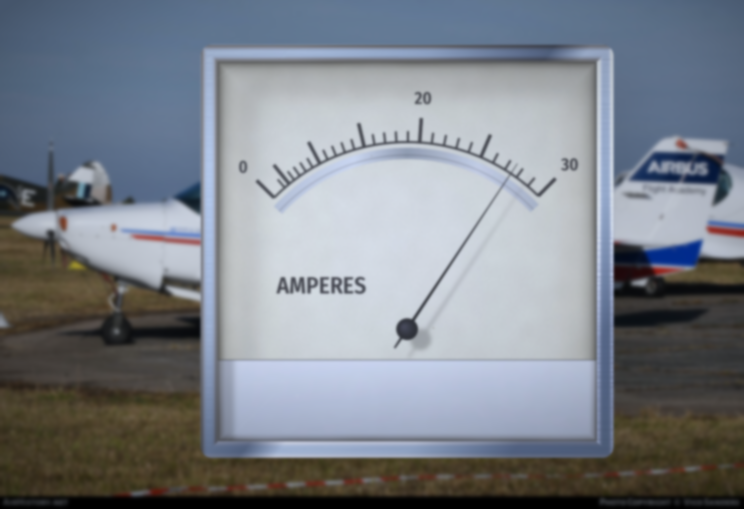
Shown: 27.5 A
